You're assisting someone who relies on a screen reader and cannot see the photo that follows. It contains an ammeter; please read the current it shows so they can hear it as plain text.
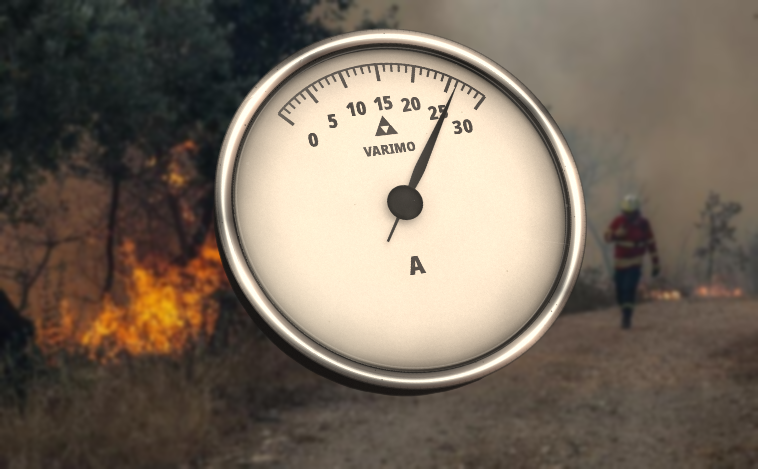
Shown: 26 A
